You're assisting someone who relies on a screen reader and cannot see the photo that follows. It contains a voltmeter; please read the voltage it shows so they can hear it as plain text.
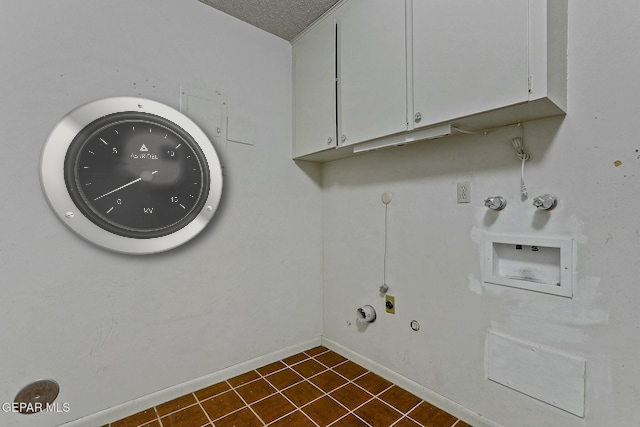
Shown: 1 kV
